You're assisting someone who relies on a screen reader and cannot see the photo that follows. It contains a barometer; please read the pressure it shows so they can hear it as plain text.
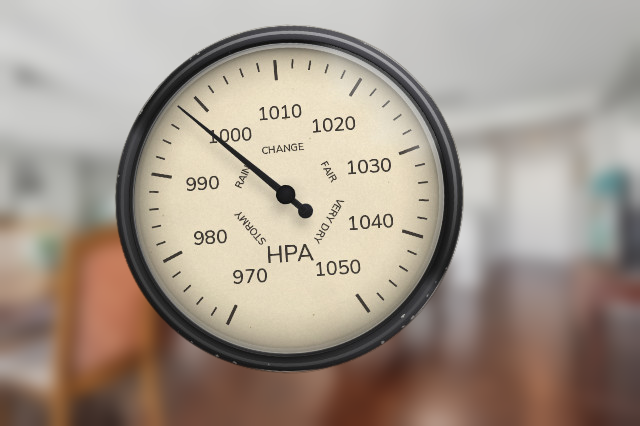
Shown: 998 hPa
